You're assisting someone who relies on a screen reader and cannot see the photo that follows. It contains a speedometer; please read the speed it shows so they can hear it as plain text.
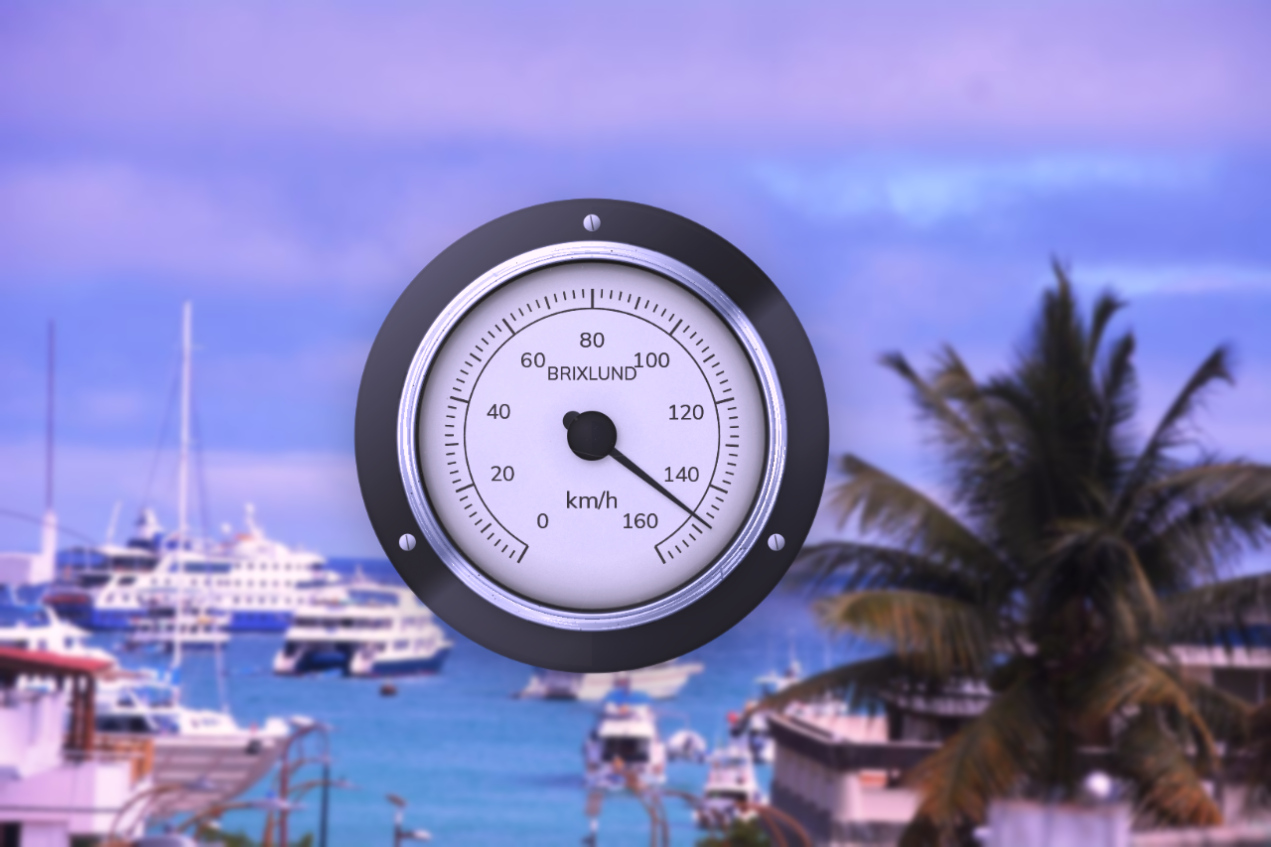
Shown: 148 km/h
